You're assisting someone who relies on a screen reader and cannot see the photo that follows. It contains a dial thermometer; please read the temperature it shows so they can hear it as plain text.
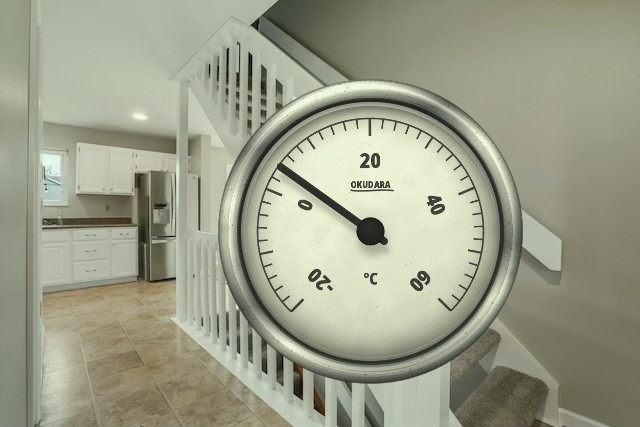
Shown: 4 °C
